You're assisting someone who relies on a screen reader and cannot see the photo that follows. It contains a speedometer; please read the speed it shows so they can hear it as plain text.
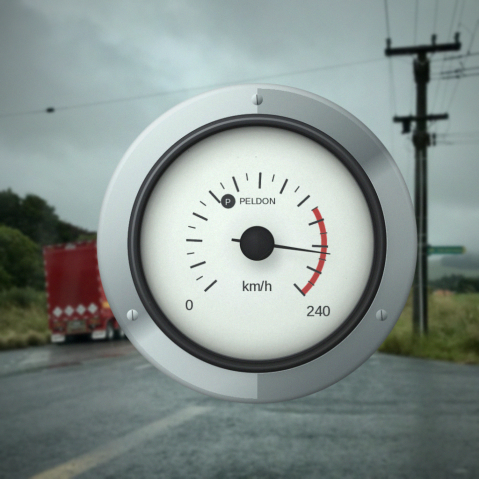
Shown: 205 km/h
